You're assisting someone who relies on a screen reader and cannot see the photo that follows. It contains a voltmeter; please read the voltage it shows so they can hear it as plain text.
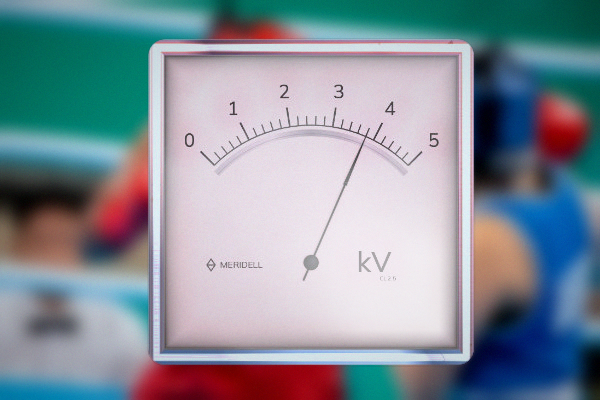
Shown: 3.8 kV
